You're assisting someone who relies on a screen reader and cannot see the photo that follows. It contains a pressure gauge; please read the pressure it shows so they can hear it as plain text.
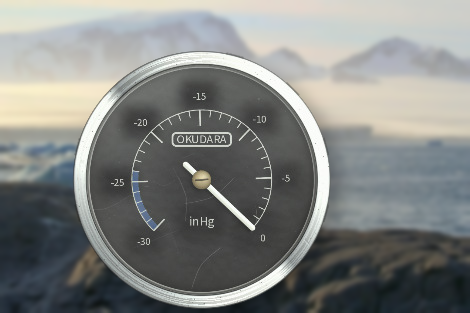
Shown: 0 inHg
